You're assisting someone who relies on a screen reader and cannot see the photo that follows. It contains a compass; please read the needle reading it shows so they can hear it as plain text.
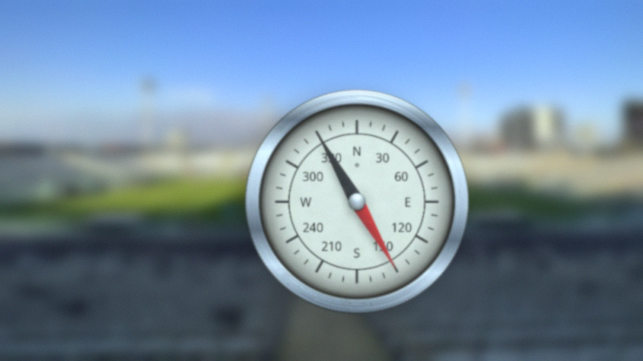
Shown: 150 °
